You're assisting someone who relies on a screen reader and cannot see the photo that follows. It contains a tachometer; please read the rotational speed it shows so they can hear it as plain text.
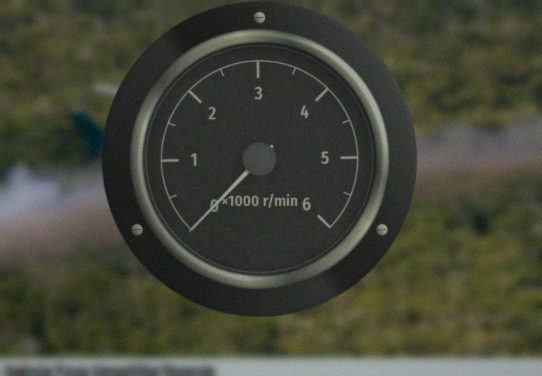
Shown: 0 rpm
